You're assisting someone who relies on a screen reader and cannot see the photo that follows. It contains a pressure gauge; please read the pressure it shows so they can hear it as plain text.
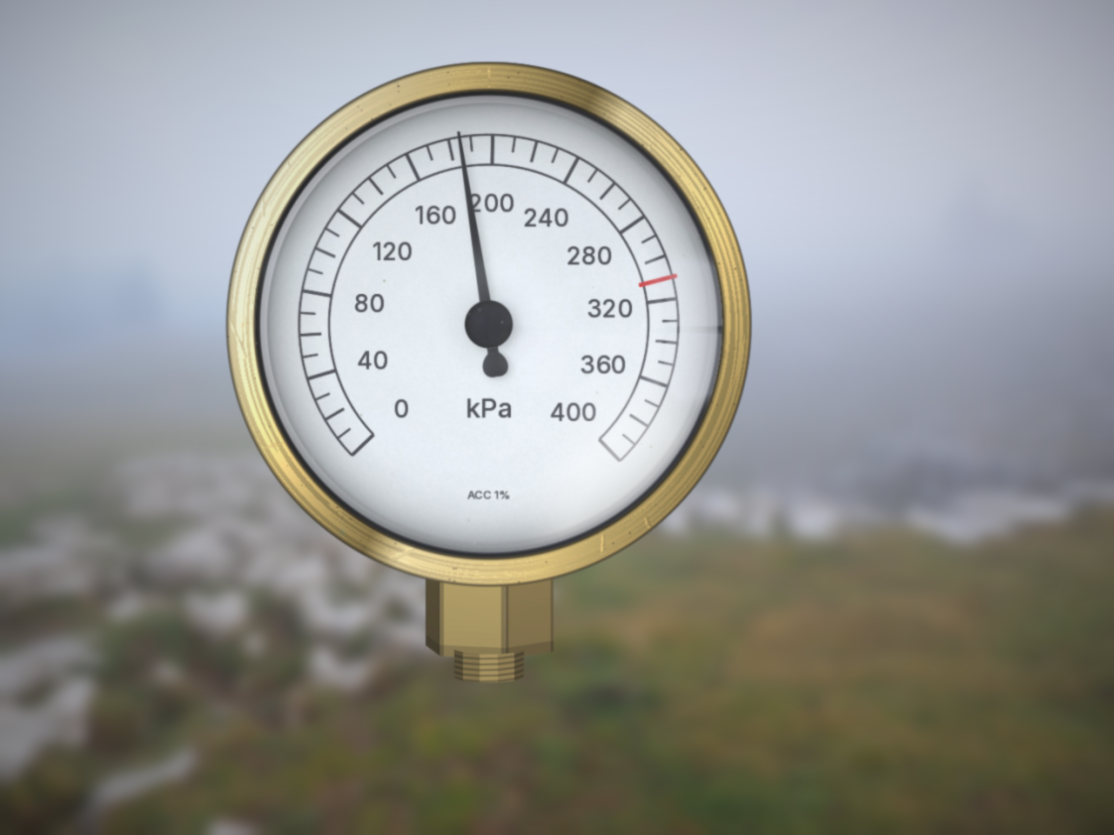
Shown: 185 kPa
